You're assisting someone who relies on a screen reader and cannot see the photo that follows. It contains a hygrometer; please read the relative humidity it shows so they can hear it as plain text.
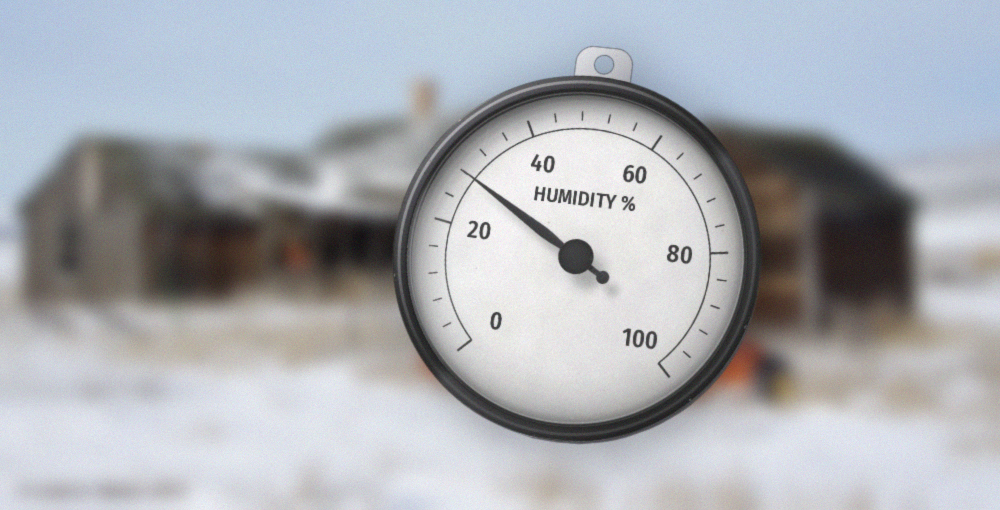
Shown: 28 %
